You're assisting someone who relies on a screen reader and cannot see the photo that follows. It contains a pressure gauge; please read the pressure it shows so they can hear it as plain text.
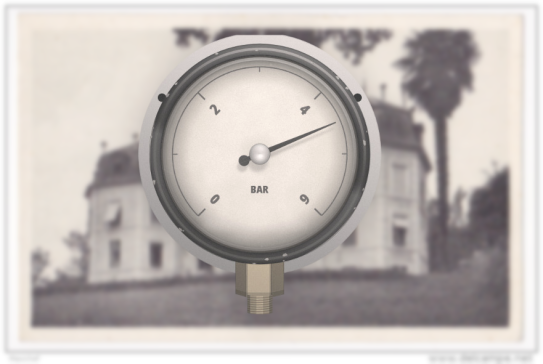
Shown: 4.5 bar
